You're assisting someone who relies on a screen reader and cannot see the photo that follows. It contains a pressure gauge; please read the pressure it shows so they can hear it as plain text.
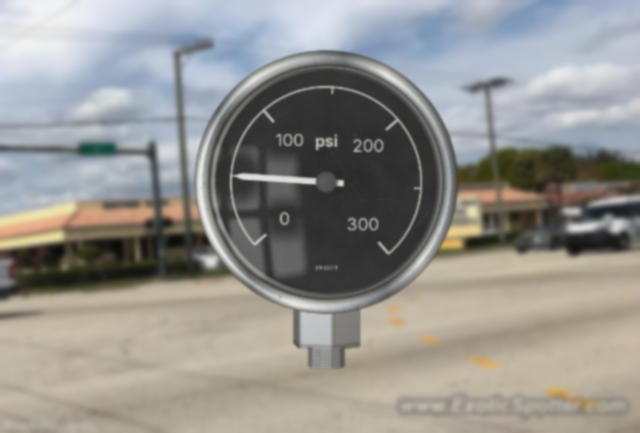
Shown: 50 psi
